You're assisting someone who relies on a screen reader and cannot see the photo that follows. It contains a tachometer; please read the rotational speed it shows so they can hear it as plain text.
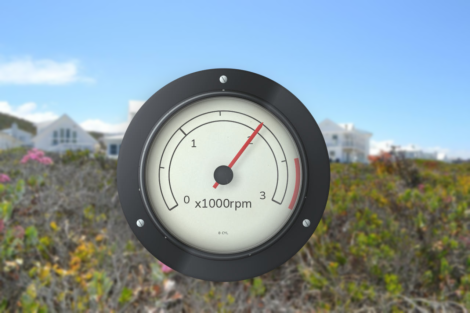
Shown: 2000 rpm
